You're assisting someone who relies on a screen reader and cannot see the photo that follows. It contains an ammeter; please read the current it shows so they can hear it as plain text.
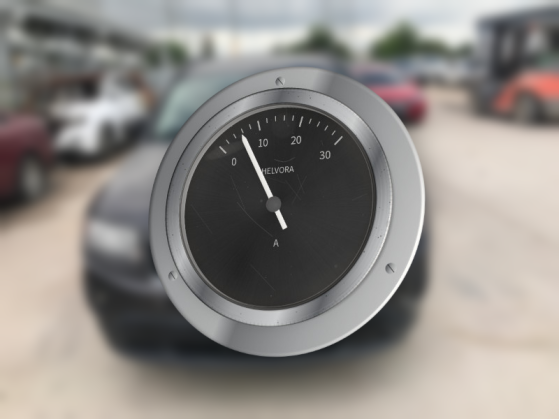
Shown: 6 A
